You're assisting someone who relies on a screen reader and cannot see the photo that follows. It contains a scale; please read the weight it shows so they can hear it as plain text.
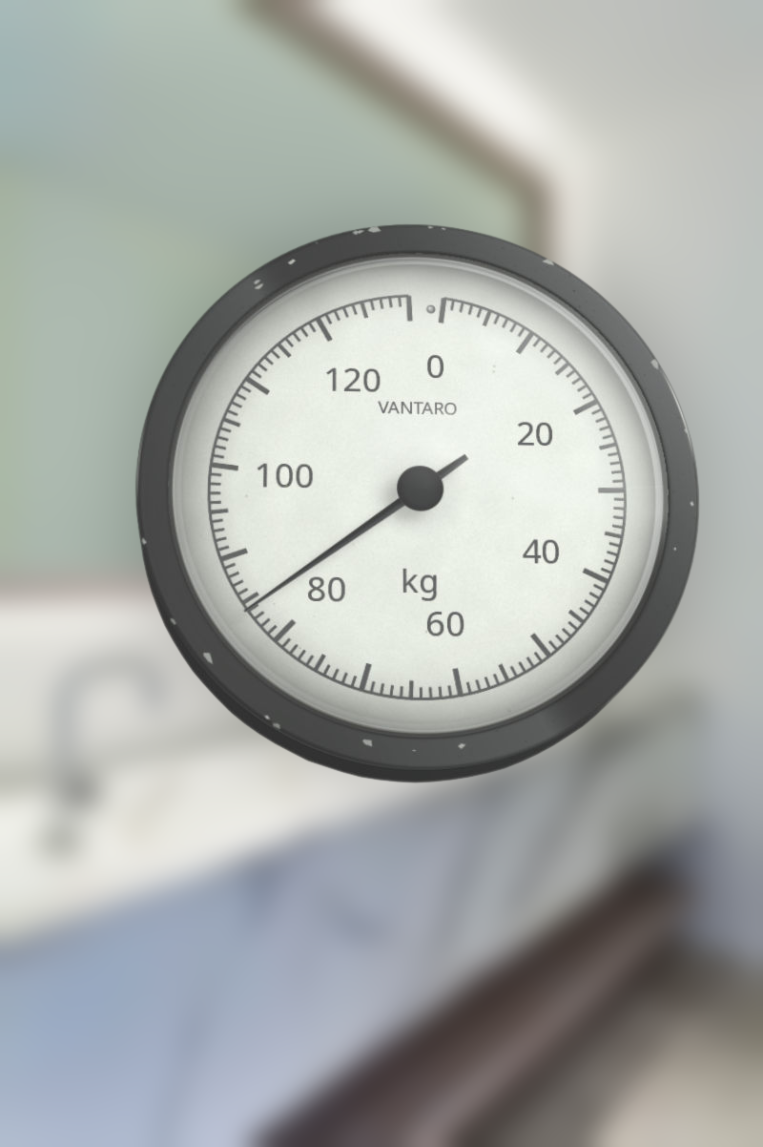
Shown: 84 kg
